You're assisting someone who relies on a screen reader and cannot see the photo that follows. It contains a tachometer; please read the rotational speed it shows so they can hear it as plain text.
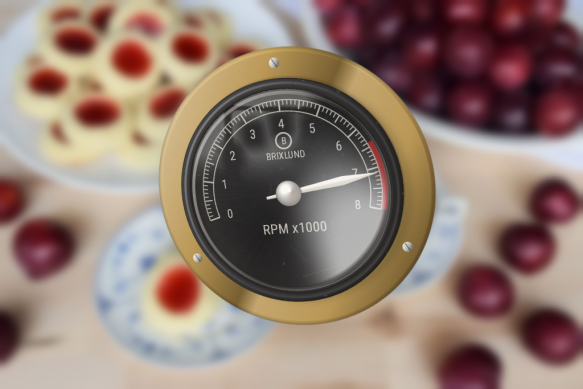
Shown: 7100 rpm
